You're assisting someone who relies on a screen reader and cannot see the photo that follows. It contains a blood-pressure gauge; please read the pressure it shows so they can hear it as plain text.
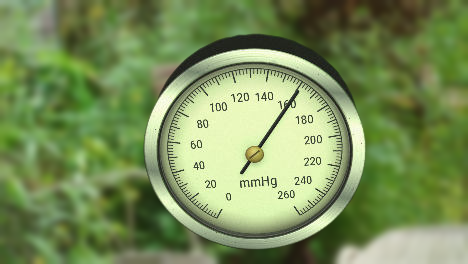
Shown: 160 mmHg
